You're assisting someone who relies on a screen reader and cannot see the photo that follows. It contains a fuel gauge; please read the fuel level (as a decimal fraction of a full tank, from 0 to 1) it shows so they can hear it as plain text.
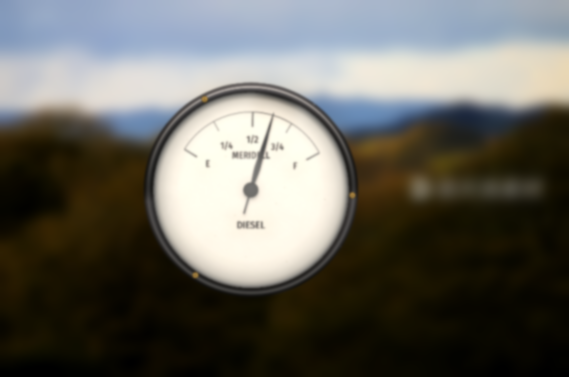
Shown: 0.625
